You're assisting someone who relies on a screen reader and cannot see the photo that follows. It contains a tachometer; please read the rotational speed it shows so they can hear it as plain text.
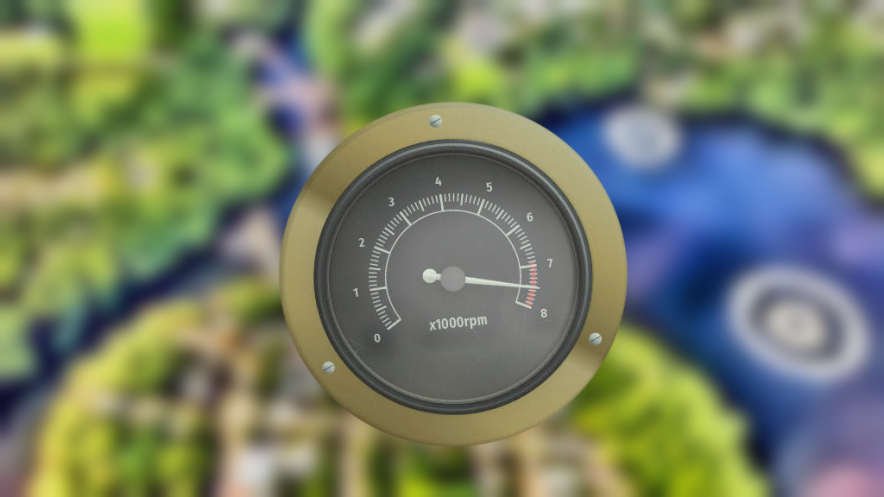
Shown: 7500 rpm
